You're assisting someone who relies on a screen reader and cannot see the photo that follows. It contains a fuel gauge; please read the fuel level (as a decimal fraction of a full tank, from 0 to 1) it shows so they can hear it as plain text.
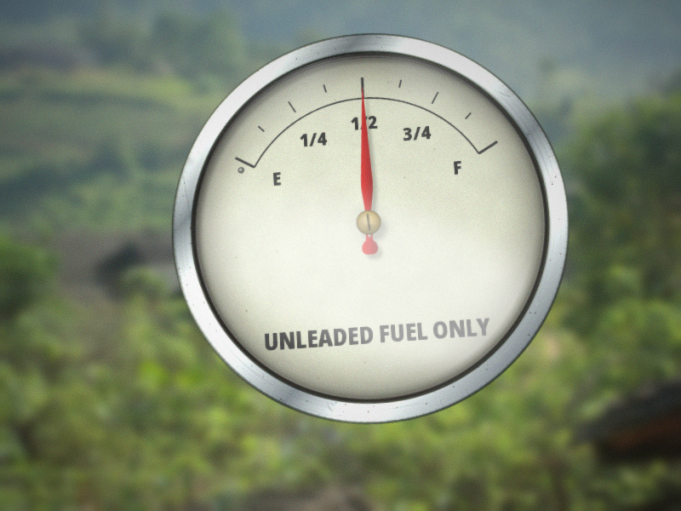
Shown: 0.5
